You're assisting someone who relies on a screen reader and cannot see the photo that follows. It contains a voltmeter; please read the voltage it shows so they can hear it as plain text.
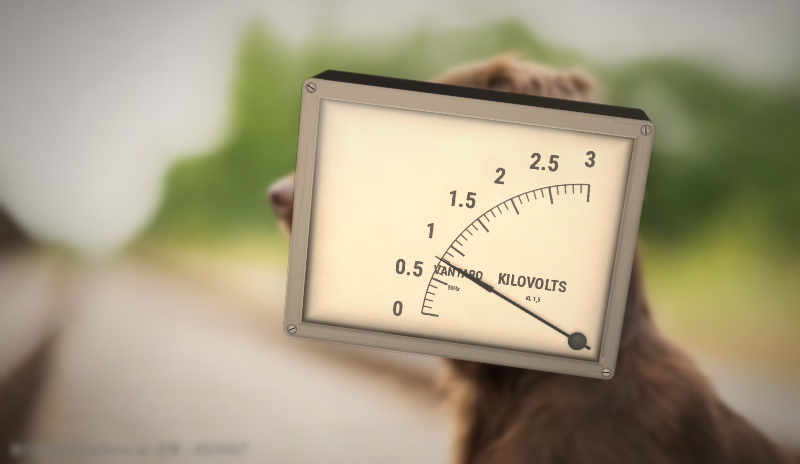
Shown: 0.8 kV
